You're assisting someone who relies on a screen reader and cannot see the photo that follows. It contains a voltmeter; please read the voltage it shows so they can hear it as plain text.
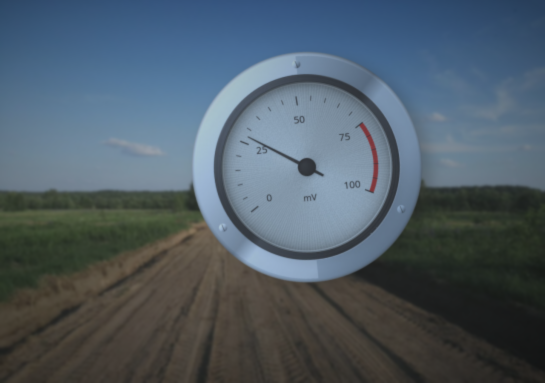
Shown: 27.5 mV
